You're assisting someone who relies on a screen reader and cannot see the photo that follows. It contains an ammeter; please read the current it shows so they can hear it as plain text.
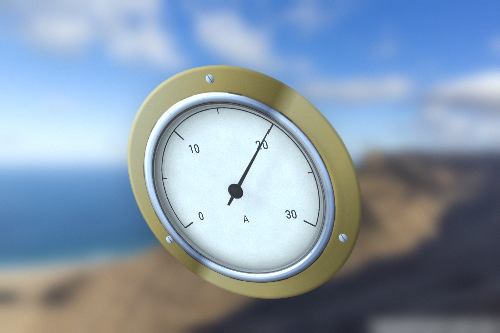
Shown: 20 A
